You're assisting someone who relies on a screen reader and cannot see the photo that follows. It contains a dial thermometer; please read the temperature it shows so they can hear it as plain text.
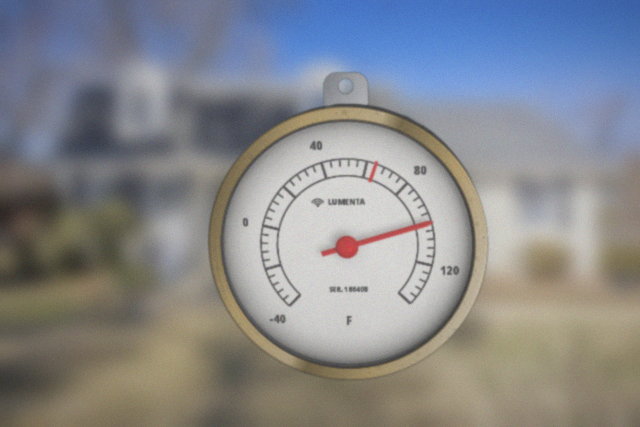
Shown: 100 °F
